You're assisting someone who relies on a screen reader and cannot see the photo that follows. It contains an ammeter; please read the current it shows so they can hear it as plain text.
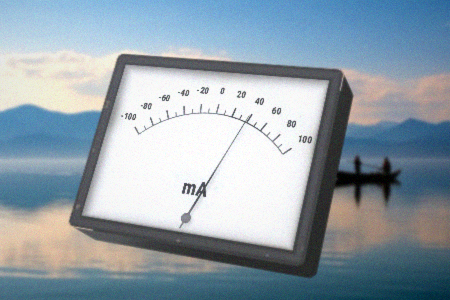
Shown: 40 mA
